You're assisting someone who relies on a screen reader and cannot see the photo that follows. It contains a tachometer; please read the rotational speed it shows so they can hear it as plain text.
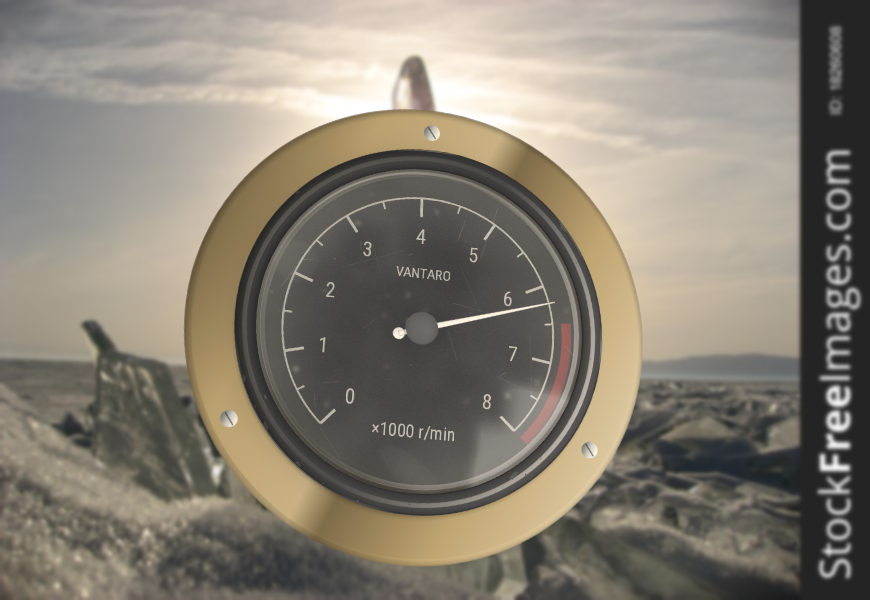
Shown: 6250 rpm
